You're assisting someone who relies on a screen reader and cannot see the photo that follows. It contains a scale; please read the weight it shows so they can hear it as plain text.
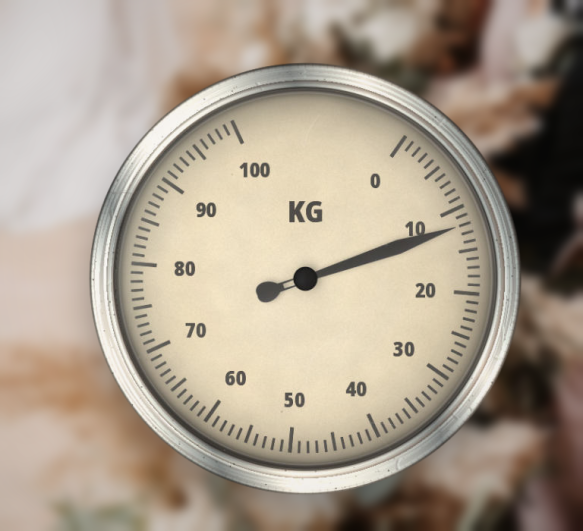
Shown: 12 kg
